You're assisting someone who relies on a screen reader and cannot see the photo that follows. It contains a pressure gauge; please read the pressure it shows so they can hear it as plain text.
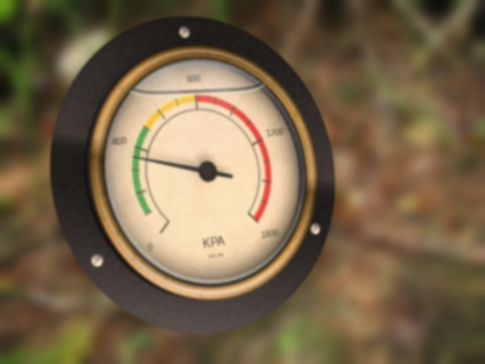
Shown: 350 kPa
